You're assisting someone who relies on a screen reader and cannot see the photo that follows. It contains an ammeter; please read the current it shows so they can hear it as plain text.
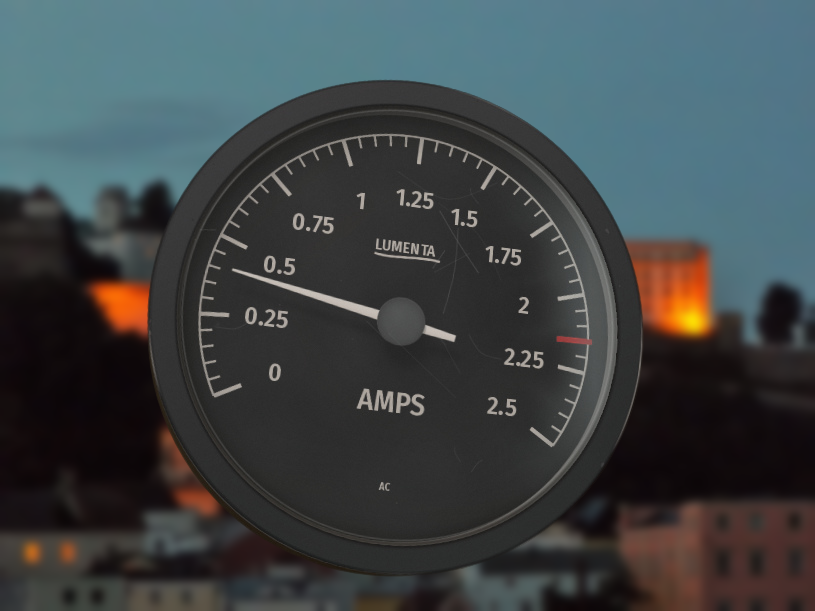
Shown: 0.4 A
